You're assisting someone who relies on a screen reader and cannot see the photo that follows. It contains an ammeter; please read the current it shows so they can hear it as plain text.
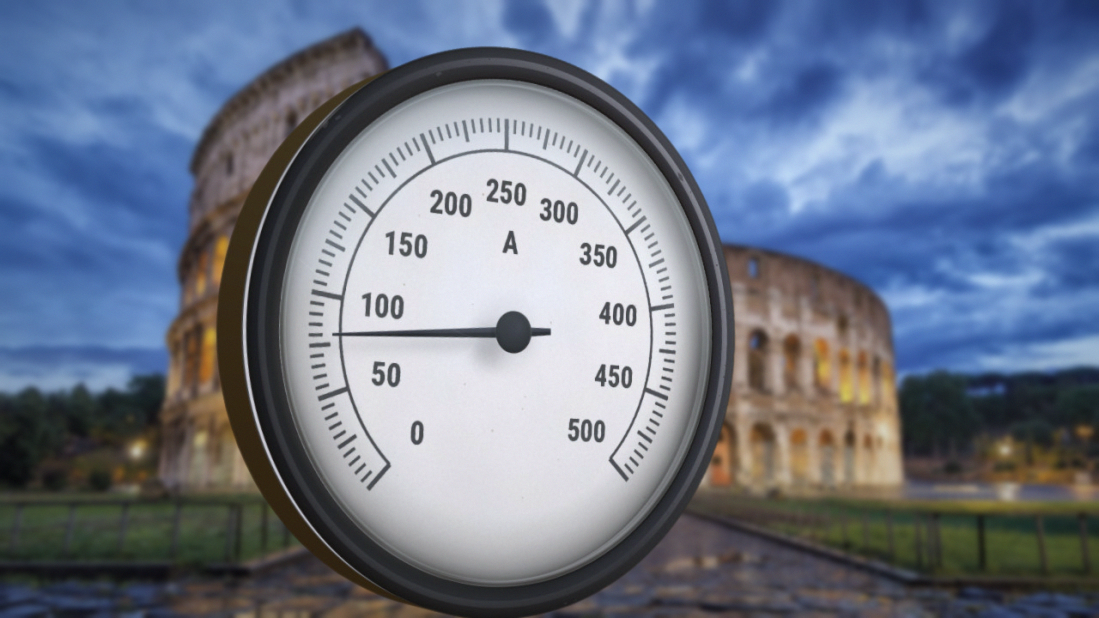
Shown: 80 A
